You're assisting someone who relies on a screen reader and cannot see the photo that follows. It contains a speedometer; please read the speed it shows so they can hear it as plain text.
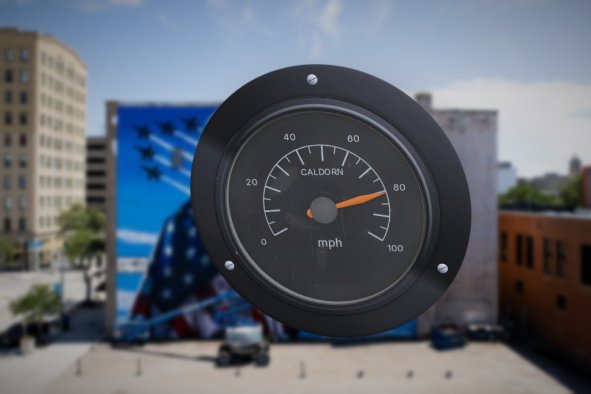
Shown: 80 mph
